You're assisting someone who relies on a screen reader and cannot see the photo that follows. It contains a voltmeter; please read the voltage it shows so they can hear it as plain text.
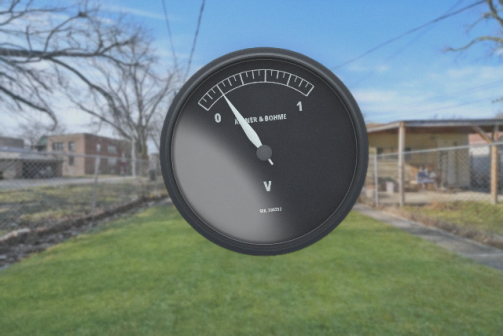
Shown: 0.2 V
